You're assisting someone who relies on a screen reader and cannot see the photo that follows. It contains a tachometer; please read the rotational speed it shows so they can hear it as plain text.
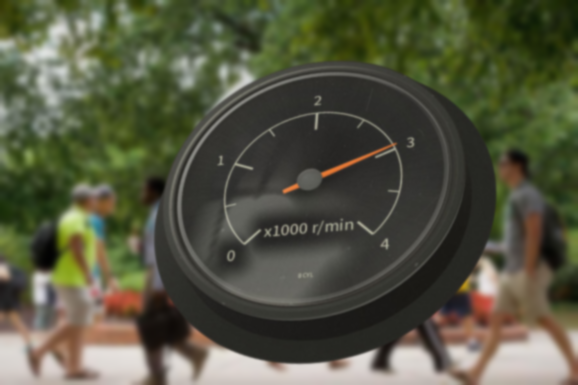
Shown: 3000 rpm
